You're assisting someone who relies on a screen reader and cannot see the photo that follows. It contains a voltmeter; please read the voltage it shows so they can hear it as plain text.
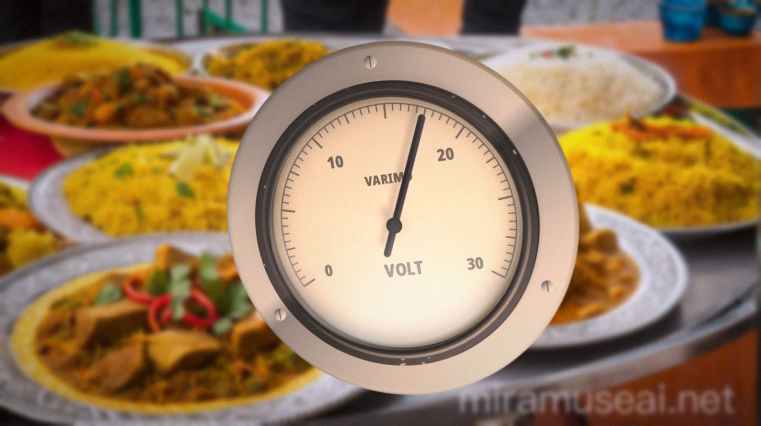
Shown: 17.5 V
